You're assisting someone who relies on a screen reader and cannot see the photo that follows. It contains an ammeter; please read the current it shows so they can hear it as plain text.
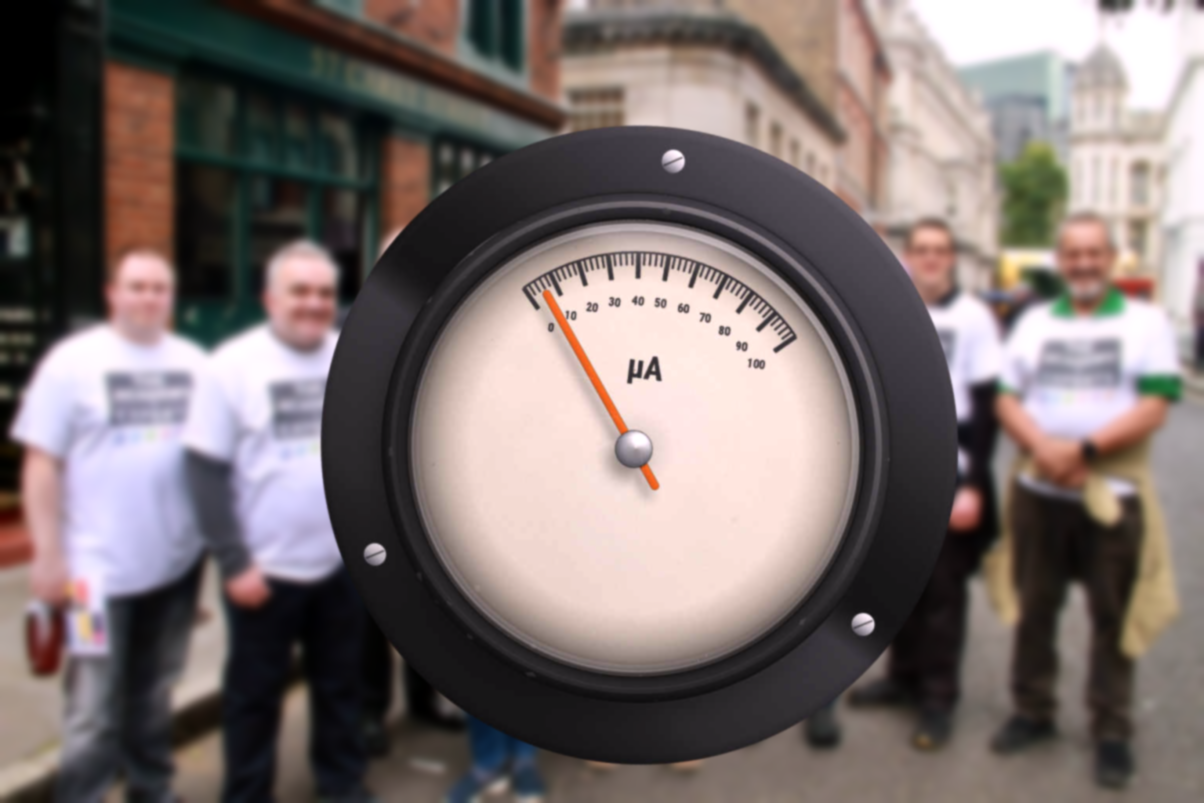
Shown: 6 µA
